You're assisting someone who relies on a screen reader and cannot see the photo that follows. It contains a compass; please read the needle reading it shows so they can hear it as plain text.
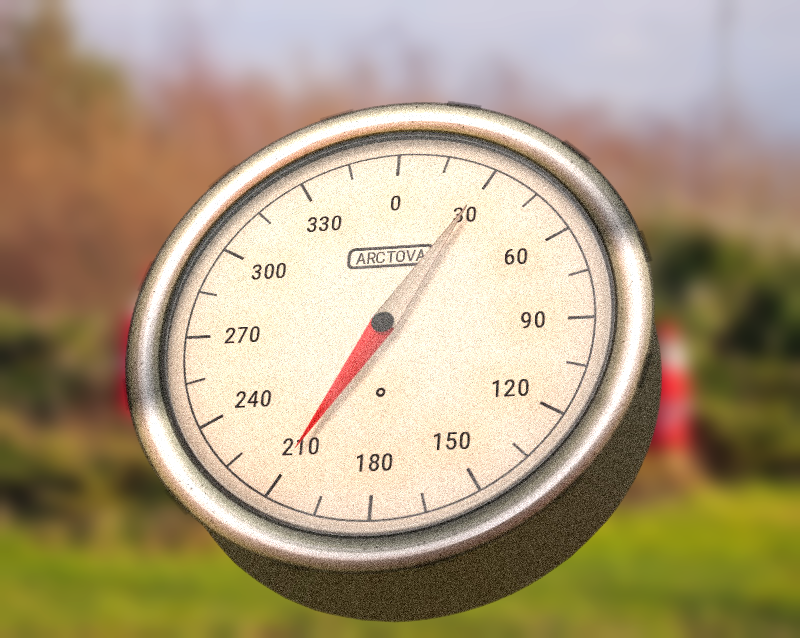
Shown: 210 °
